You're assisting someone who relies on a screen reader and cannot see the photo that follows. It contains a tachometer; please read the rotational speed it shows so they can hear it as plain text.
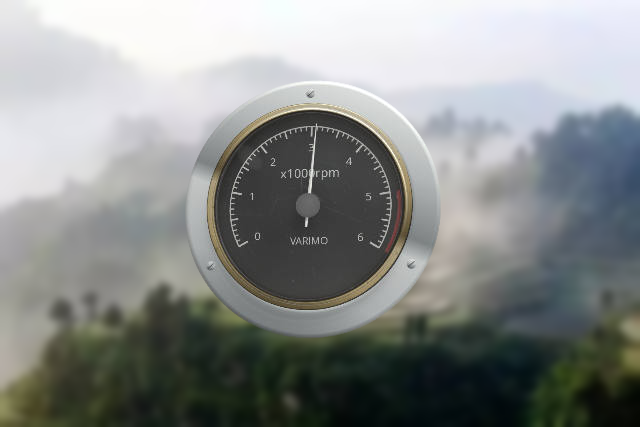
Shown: 3100 rpm
